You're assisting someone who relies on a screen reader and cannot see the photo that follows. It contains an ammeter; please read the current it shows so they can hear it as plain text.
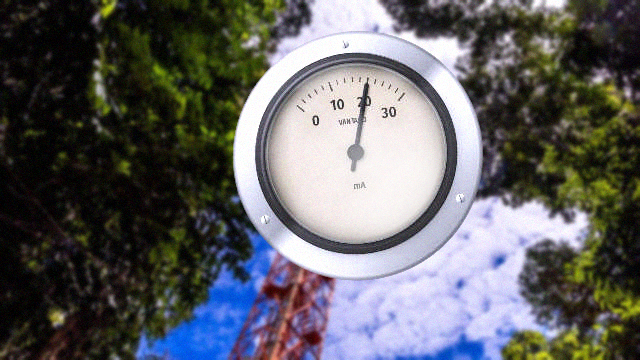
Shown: 20 mA
